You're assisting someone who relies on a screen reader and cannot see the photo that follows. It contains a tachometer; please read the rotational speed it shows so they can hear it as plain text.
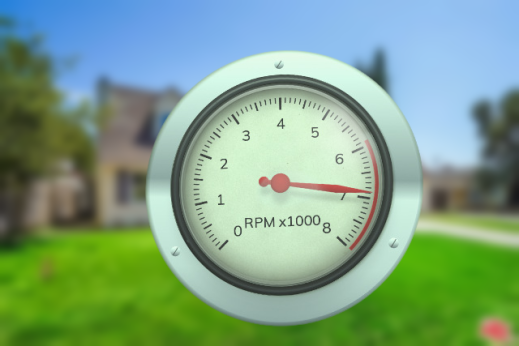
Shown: 6900 rpm
